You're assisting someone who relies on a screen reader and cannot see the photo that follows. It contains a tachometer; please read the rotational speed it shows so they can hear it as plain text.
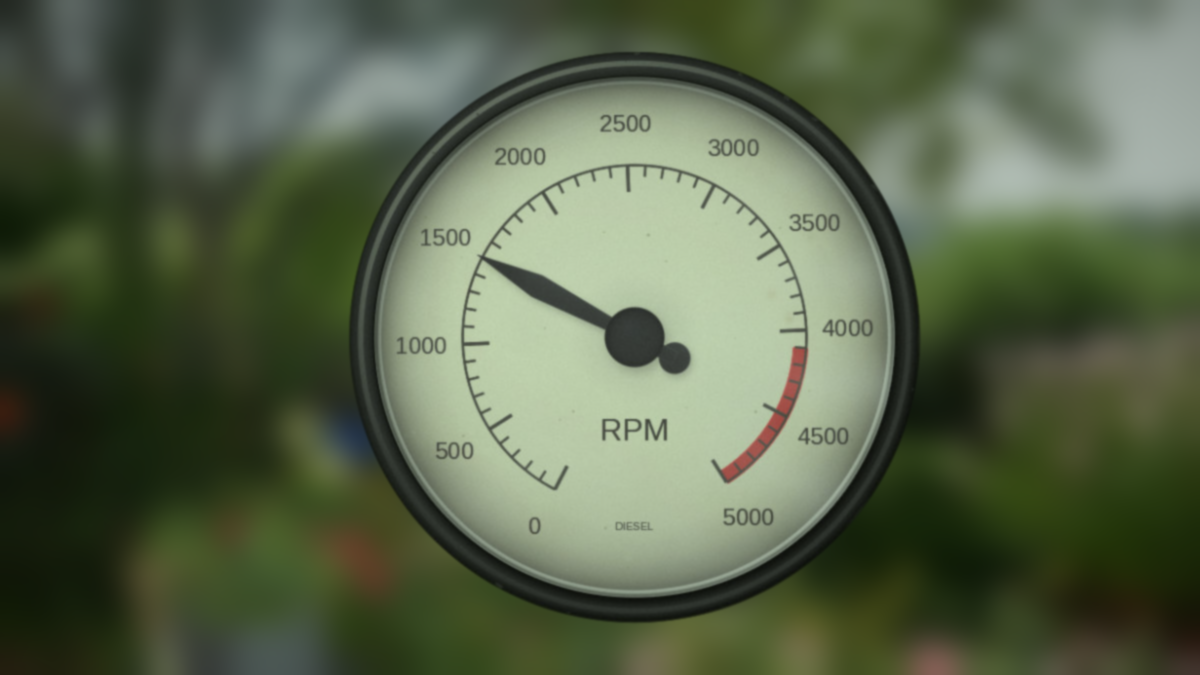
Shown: 1500 rpm
